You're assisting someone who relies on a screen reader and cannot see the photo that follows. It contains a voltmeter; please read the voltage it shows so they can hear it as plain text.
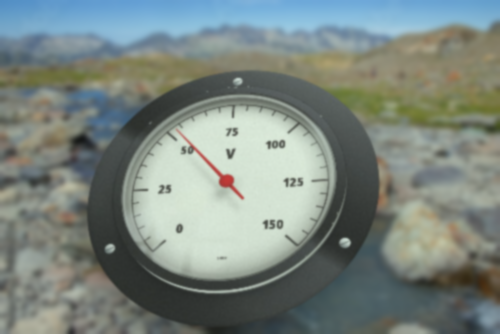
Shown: 52.5 V
